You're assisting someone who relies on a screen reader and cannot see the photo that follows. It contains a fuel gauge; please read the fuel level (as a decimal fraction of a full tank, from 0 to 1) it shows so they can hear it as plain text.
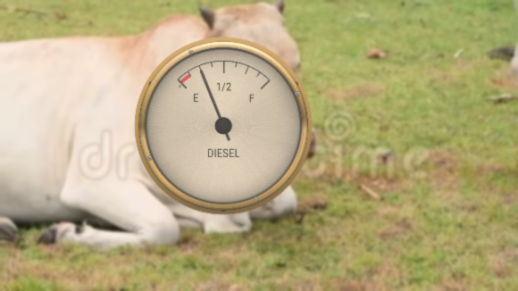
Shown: 0.25
